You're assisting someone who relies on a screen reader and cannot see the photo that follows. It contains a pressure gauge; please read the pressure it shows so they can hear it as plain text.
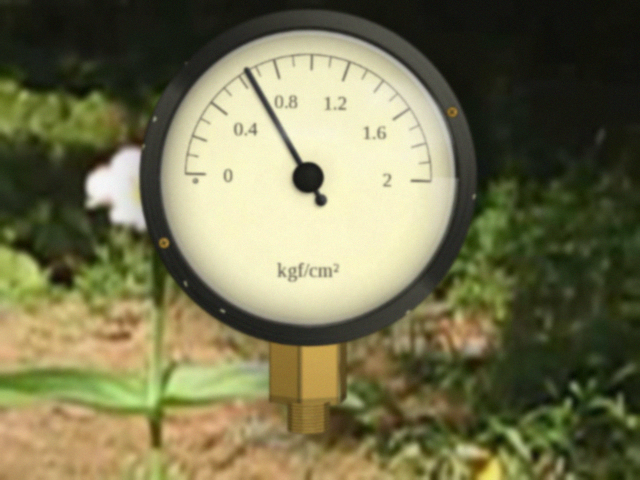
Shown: 0.65 kg/cm²
